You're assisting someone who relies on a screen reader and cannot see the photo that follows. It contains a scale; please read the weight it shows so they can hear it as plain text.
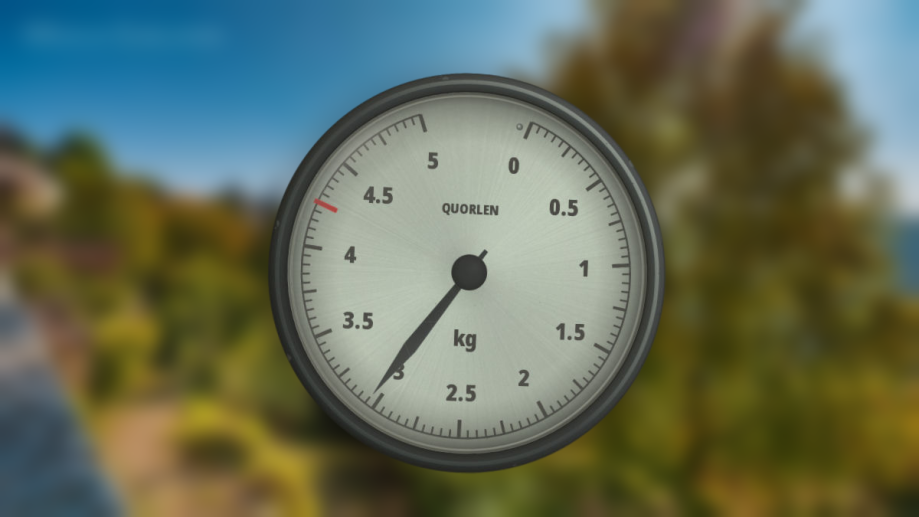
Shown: 3.05 kg
